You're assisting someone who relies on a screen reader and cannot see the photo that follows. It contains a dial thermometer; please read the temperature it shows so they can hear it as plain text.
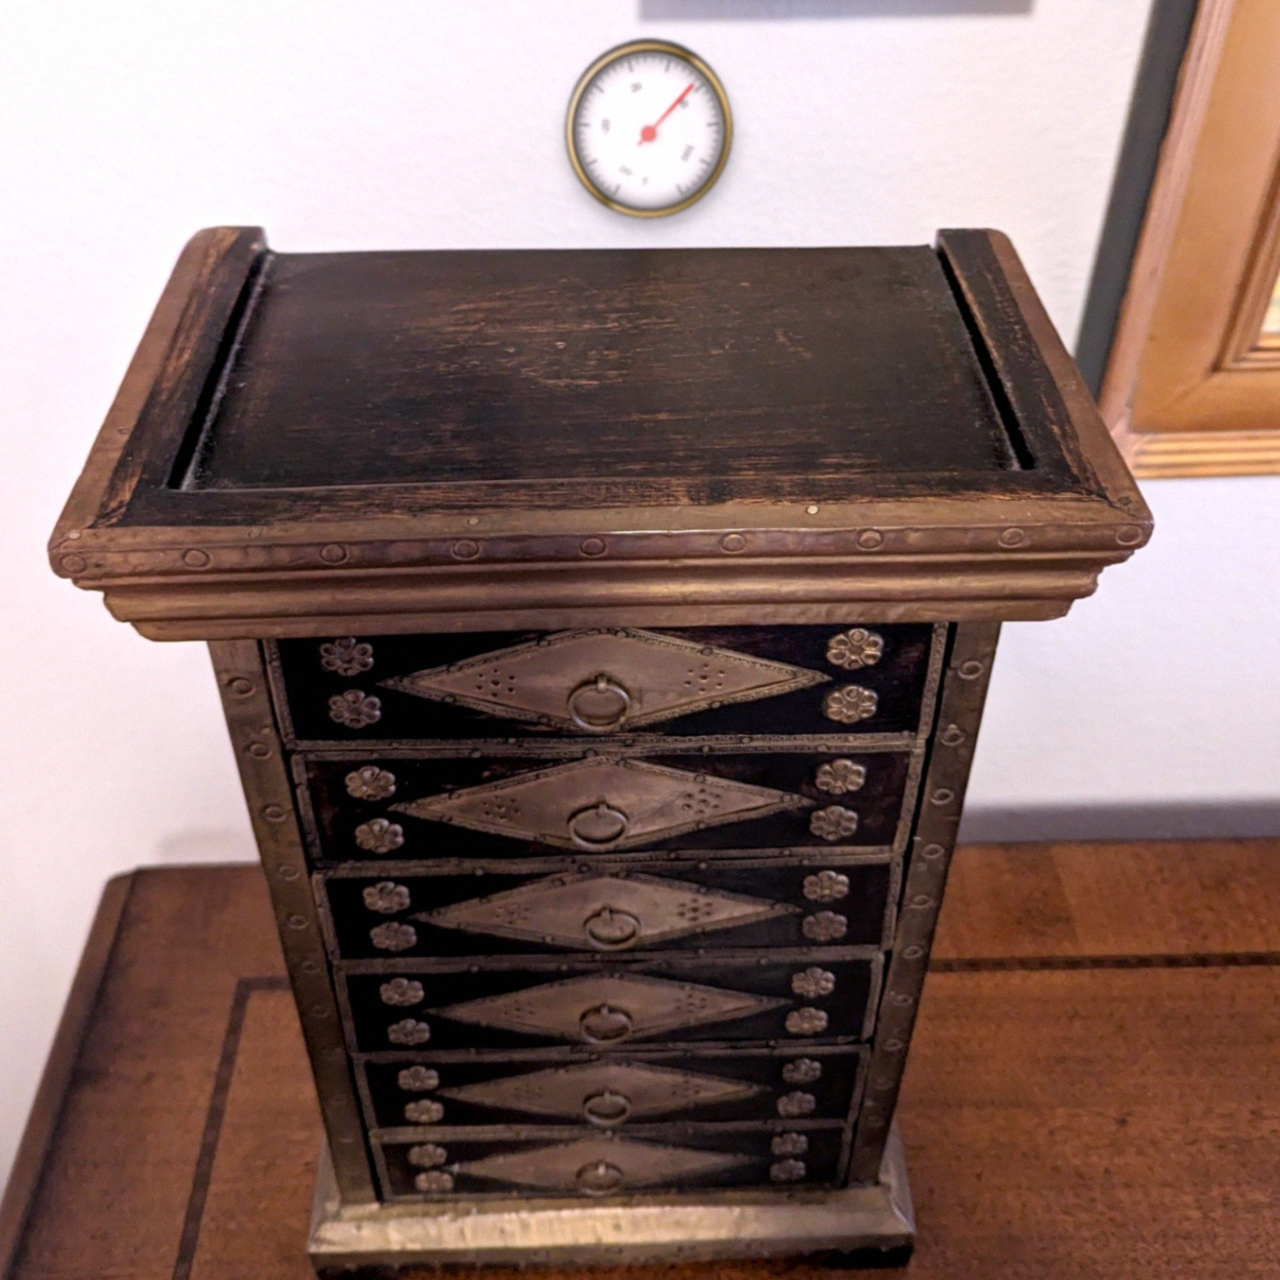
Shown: 56 °F
